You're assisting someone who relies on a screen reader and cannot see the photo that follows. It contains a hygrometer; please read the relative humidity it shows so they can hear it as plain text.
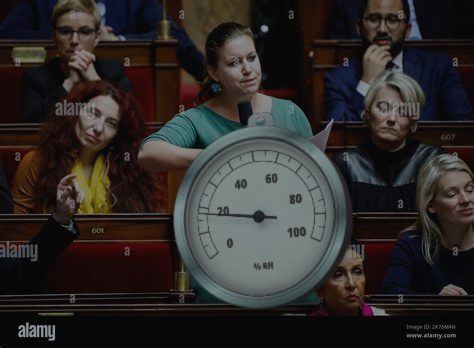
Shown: 17.5 %
